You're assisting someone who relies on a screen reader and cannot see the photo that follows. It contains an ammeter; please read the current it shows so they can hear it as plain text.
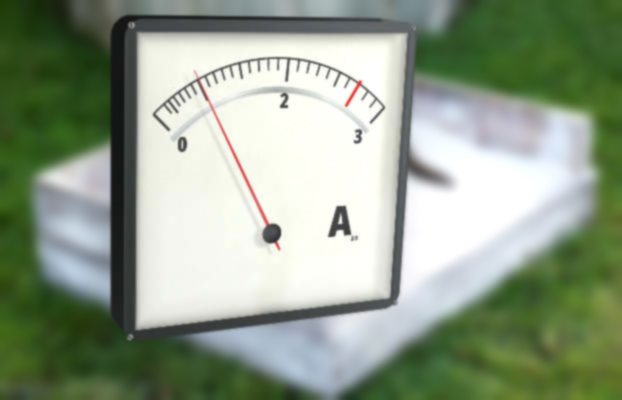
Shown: 1 A
